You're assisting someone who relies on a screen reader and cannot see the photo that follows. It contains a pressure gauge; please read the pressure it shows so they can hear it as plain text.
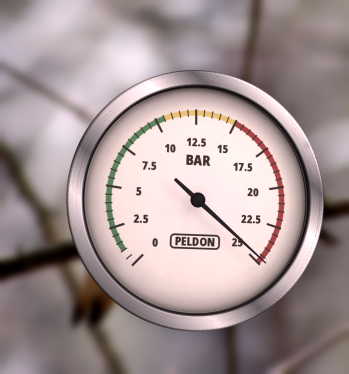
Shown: 24.75 bar
